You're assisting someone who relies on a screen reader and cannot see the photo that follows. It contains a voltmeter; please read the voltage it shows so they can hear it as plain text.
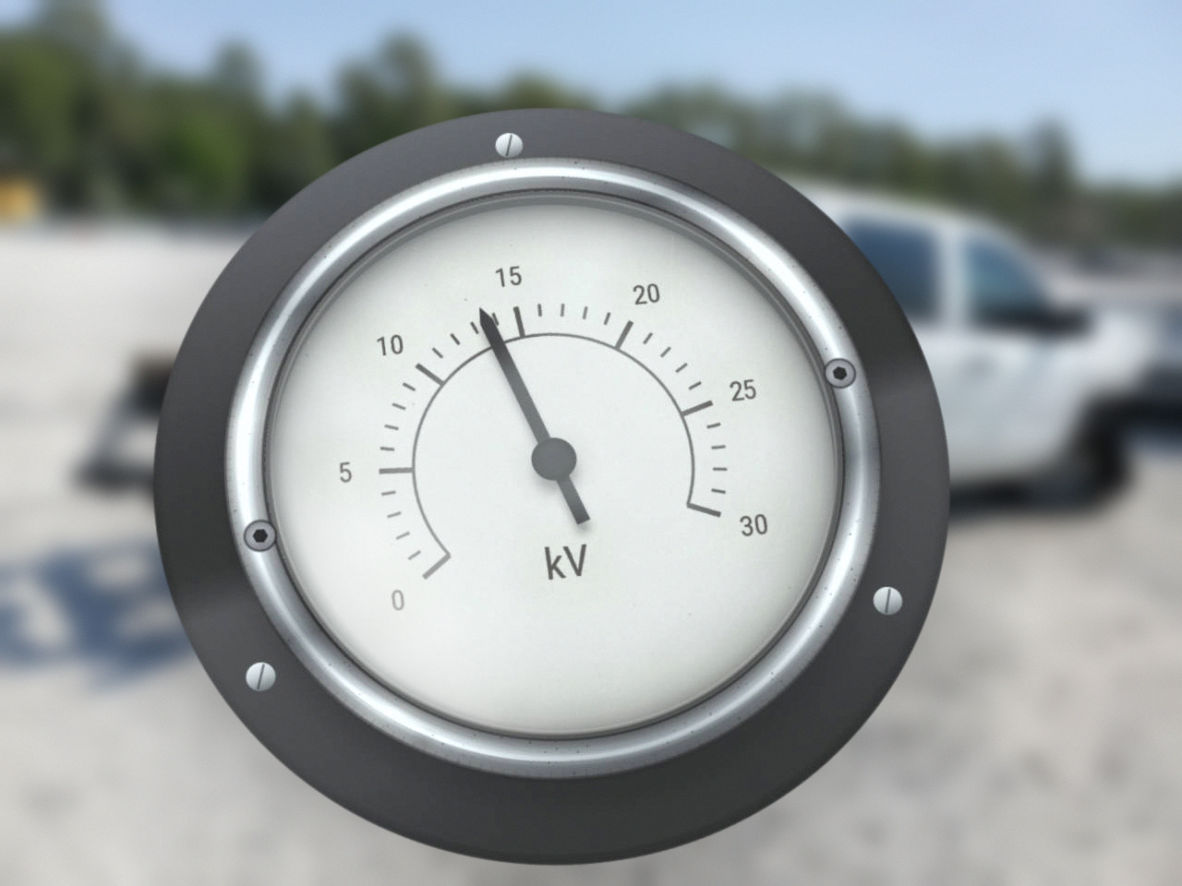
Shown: 13.5 kV
